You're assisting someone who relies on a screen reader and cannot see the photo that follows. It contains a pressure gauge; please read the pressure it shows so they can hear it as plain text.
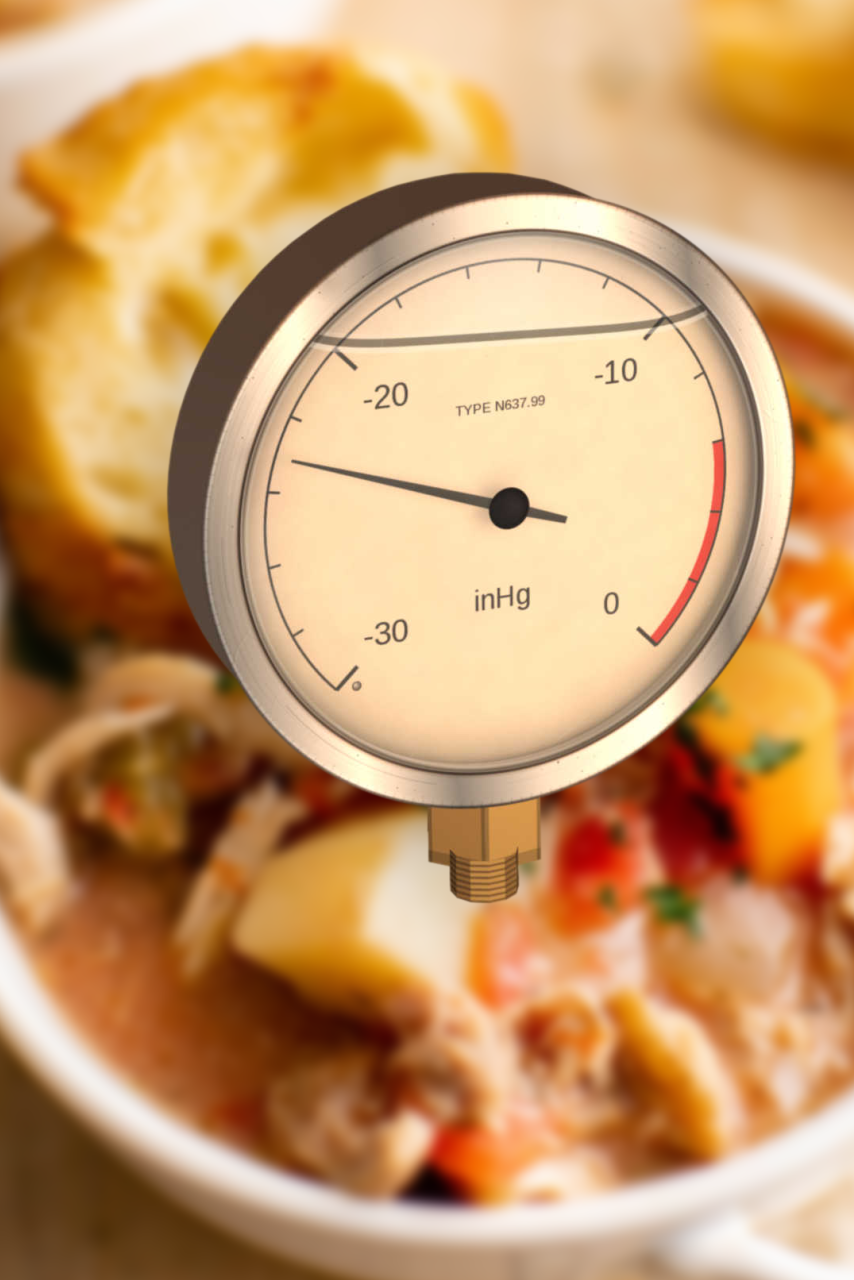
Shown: -23 inHg
